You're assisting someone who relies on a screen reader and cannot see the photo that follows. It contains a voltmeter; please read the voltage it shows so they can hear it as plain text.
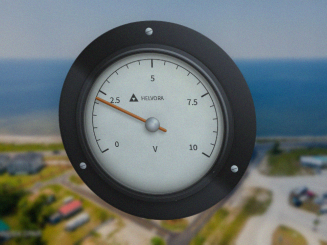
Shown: 2.25 V
